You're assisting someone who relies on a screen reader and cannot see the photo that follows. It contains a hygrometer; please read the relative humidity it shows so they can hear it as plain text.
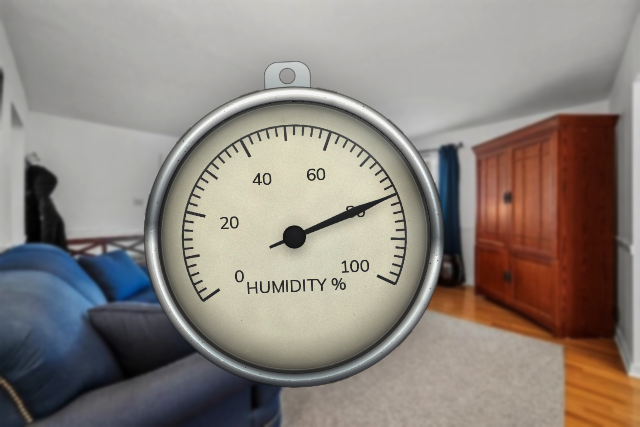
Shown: 80 %
